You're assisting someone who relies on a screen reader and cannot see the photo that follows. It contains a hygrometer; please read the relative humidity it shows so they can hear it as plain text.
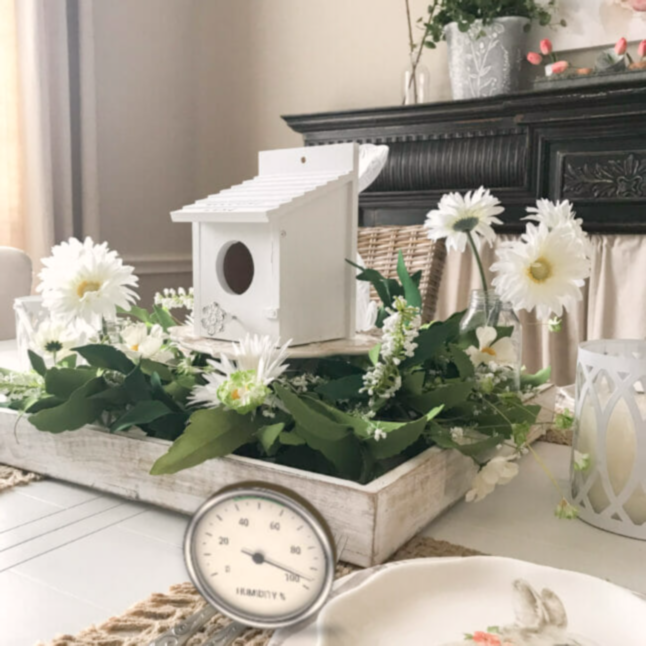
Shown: 95 %
